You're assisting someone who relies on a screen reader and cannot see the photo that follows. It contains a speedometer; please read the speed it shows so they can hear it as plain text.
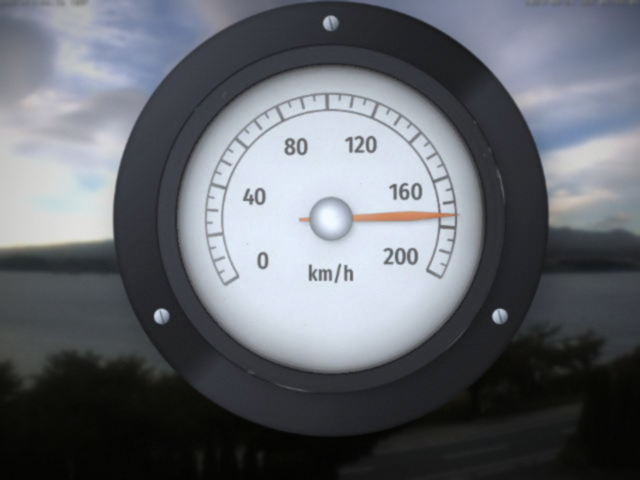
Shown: 175 km/h
